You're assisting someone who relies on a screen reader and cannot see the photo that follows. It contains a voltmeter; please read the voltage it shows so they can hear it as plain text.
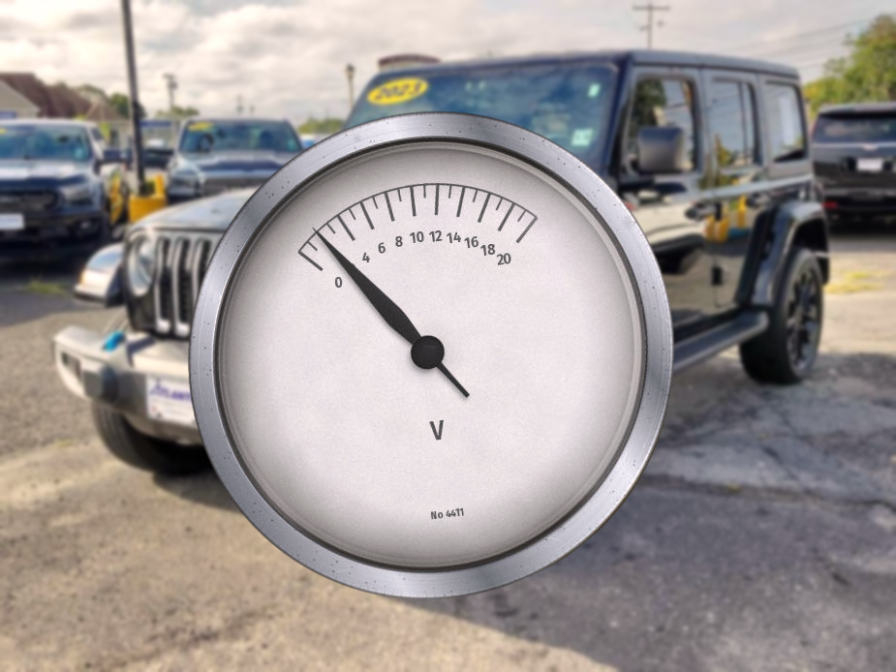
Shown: 2 V
